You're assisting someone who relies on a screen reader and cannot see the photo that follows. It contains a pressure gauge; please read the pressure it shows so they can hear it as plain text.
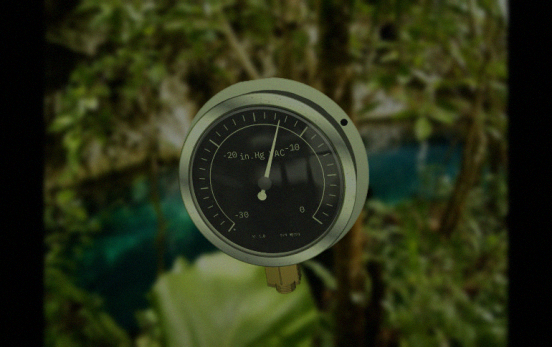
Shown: -12.5 inHg
